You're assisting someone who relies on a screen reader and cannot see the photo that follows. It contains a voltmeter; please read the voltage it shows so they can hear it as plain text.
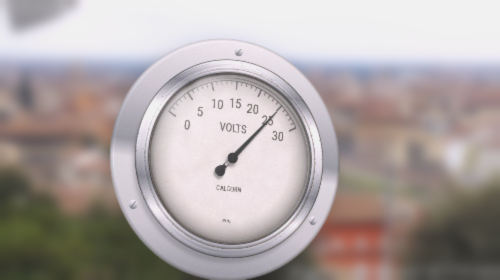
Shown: 25 V
